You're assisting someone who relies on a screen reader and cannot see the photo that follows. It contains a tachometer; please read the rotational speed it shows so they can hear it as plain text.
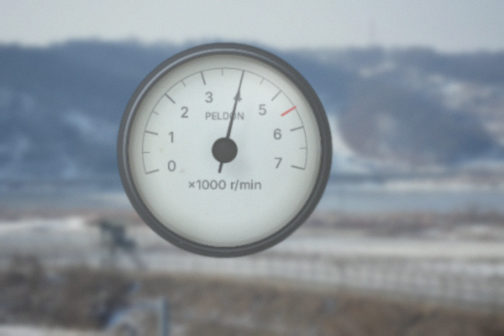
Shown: 4000 rpm
